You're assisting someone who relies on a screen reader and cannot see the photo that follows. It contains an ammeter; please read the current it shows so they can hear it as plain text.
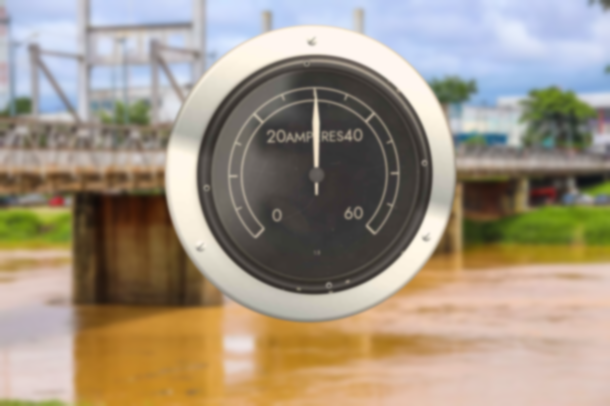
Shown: 30 A
